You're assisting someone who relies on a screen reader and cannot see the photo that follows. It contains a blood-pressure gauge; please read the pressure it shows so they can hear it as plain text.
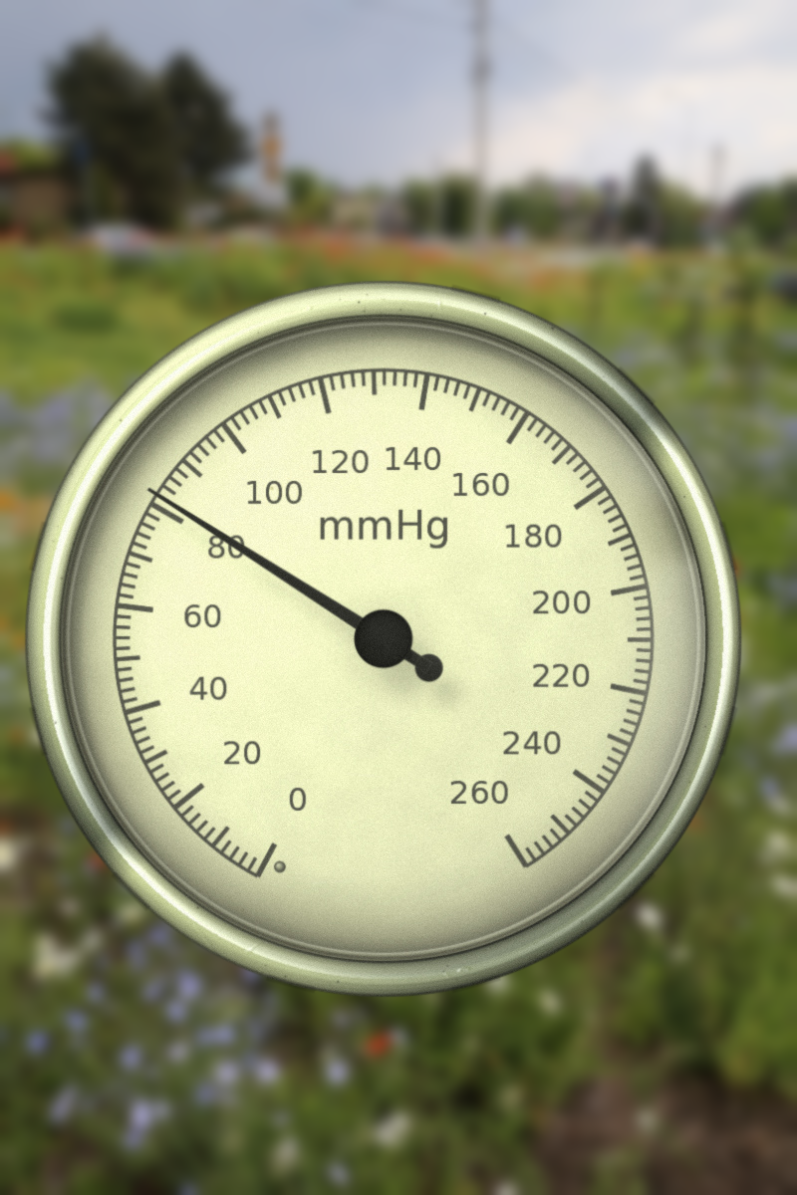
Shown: 82 mmHg
